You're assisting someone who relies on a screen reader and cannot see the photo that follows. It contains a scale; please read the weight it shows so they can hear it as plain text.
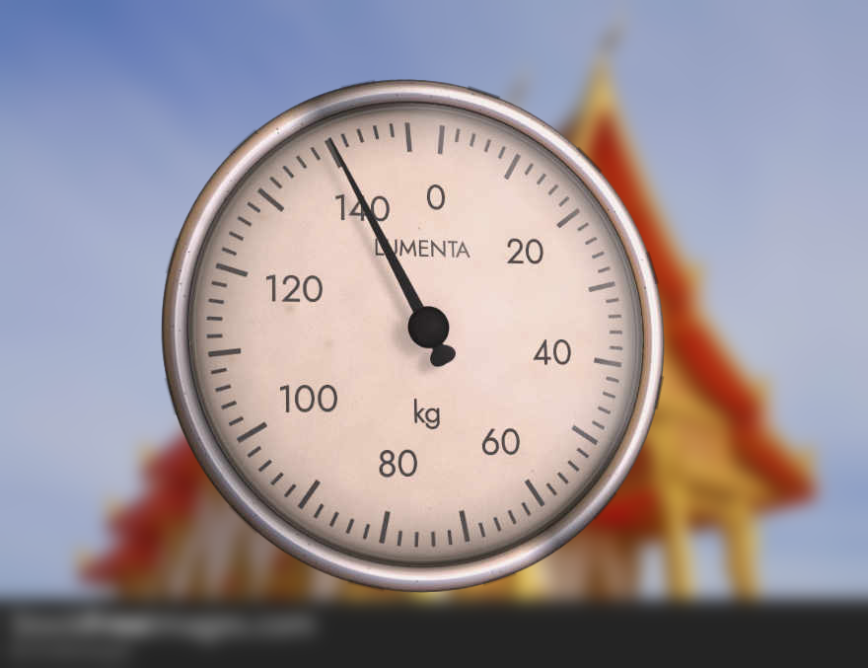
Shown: 140 kg
